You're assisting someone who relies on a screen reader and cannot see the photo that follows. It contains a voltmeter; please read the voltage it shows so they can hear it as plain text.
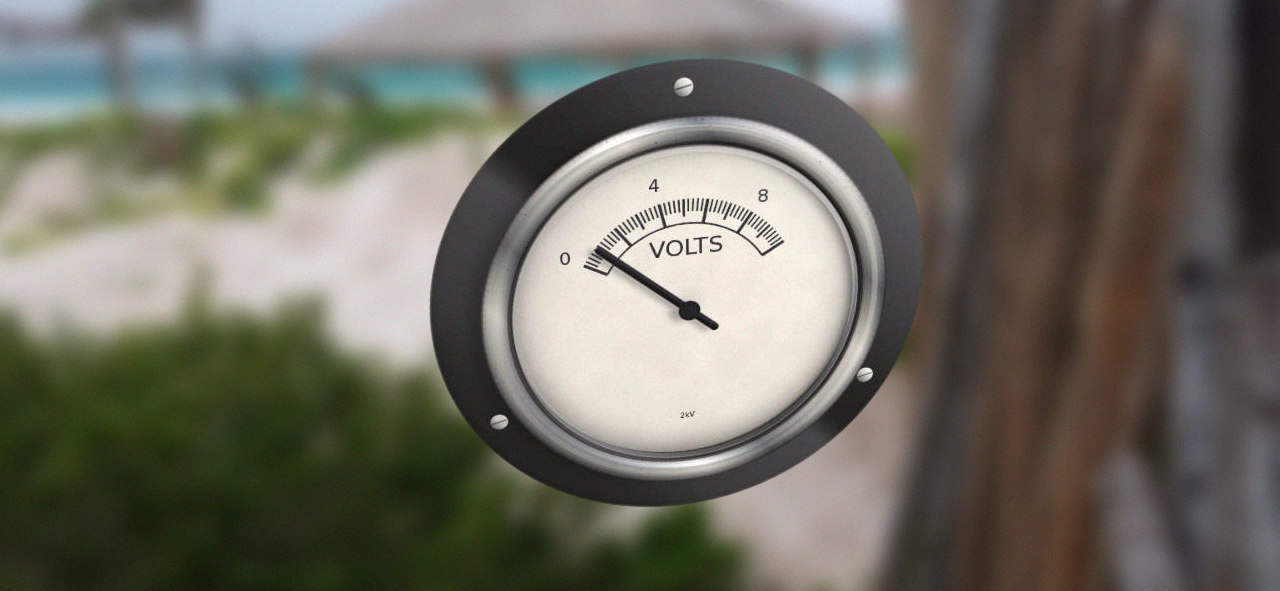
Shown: 1 V
